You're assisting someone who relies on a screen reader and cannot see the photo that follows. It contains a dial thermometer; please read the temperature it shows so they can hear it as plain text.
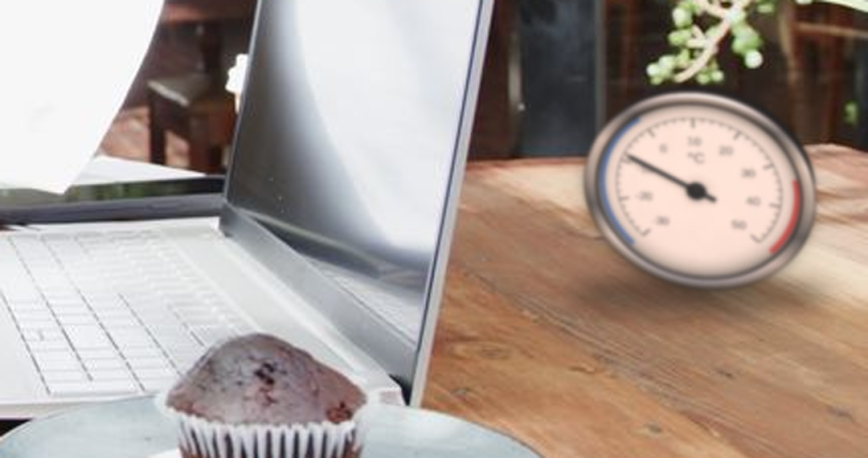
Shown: -8 °C
